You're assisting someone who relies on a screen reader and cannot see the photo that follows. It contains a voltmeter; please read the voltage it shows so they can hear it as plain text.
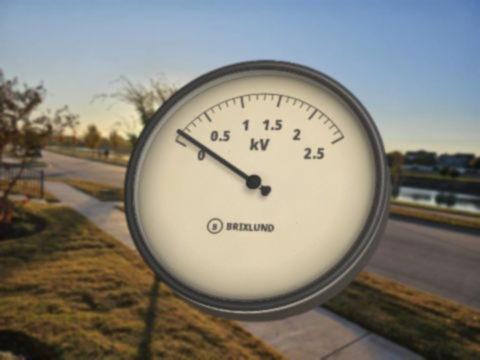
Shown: 0.1 kV
